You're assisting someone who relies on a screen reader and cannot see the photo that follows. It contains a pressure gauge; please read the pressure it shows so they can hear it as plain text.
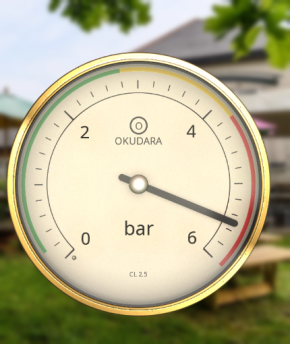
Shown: 5.5 bar
